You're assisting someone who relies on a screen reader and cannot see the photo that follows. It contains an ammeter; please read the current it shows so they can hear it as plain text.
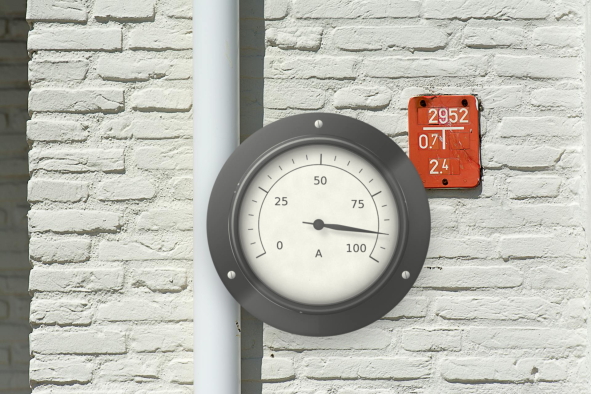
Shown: 90 A
